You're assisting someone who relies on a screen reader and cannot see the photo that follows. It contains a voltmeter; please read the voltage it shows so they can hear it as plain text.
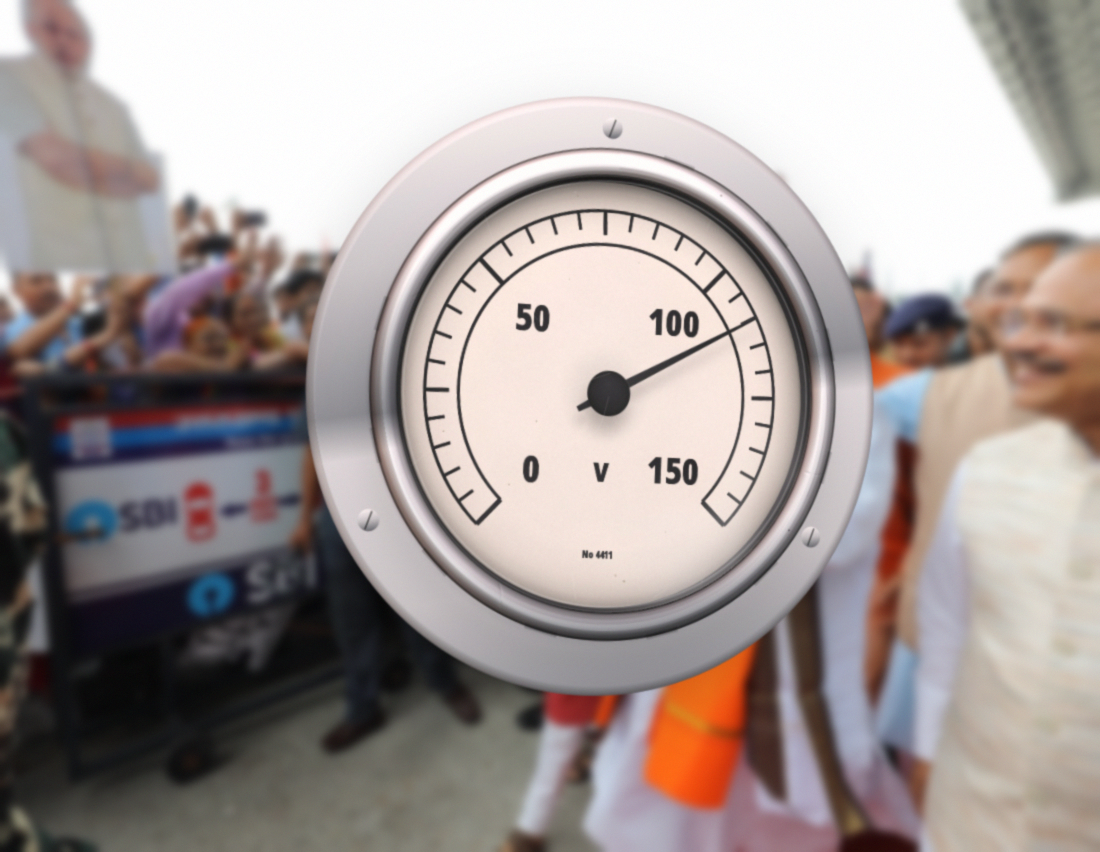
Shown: 110 V
